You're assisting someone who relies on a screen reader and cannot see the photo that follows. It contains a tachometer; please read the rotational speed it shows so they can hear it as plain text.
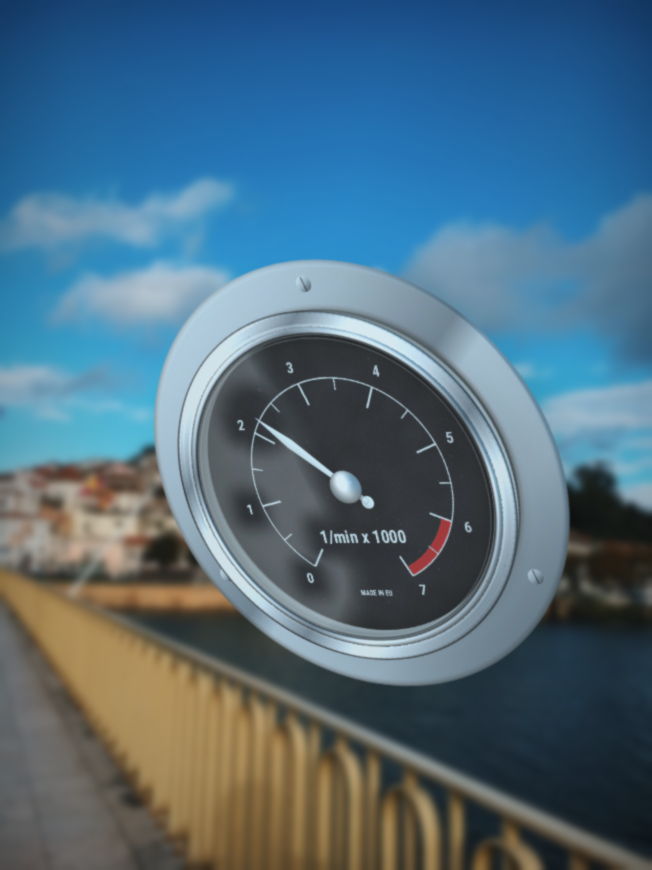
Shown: 2250 rpm
